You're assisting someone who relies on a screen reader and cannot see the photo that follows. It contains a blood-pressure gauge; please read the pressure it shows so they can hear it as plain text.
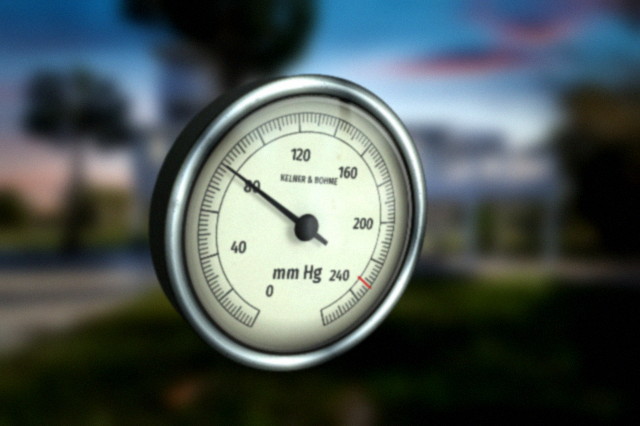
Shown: 80 mmHg
